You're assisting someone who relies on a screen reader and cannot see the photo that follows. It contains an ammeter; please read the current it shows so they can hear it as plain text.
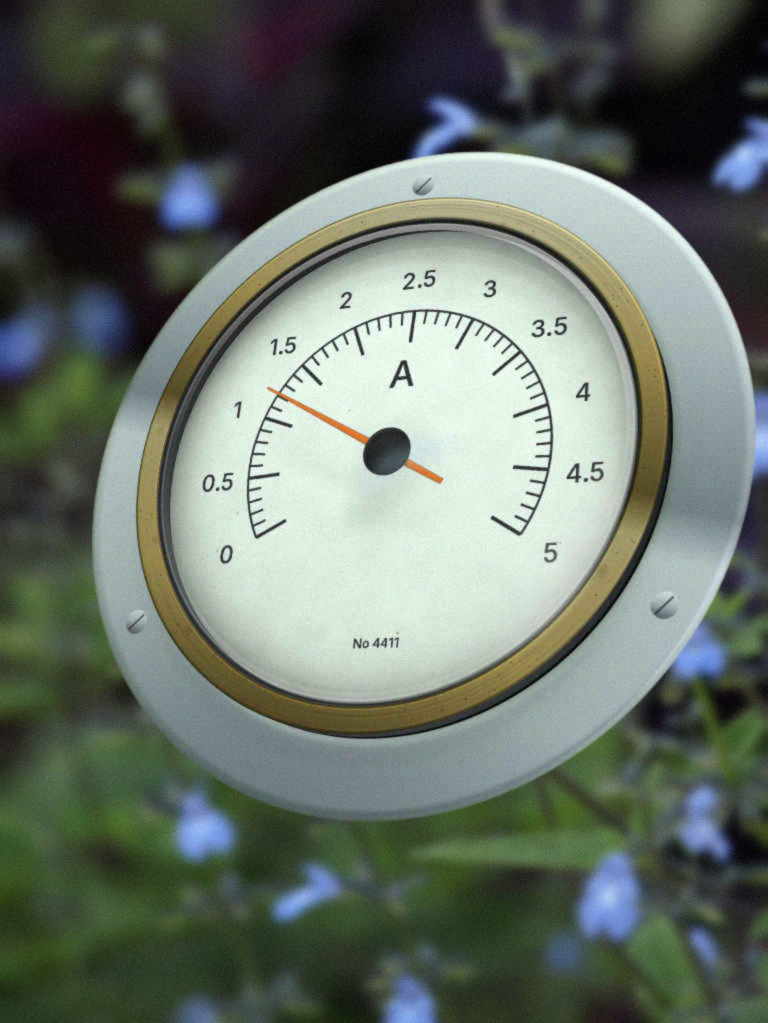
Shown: 1.2 A
